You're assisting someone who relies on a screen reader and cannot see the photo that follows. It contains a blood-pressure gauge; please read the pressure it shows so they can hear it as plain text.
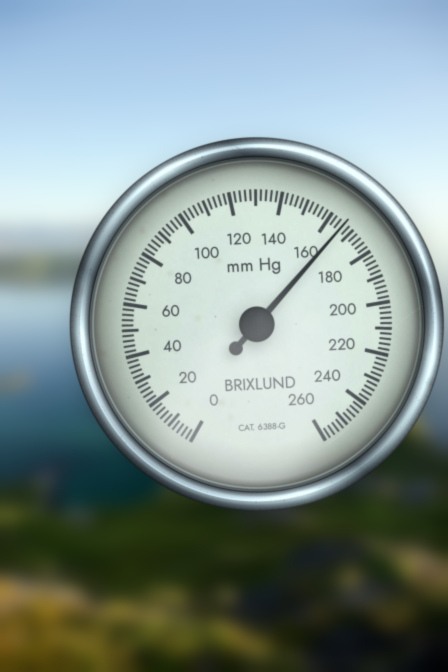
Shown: 166 mmHg
